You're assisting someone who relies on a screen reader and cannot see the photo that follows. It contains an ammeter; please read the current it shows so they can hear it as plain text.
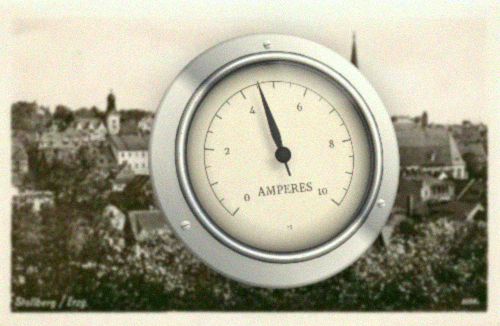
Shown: 4.5 A
